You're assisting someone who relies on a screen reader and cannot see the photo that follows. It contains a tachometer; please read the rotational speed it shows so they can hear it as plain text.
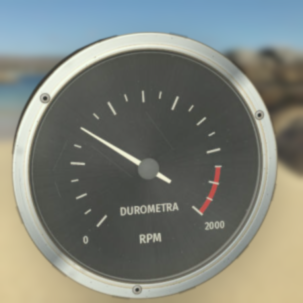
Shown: 600 rpm
